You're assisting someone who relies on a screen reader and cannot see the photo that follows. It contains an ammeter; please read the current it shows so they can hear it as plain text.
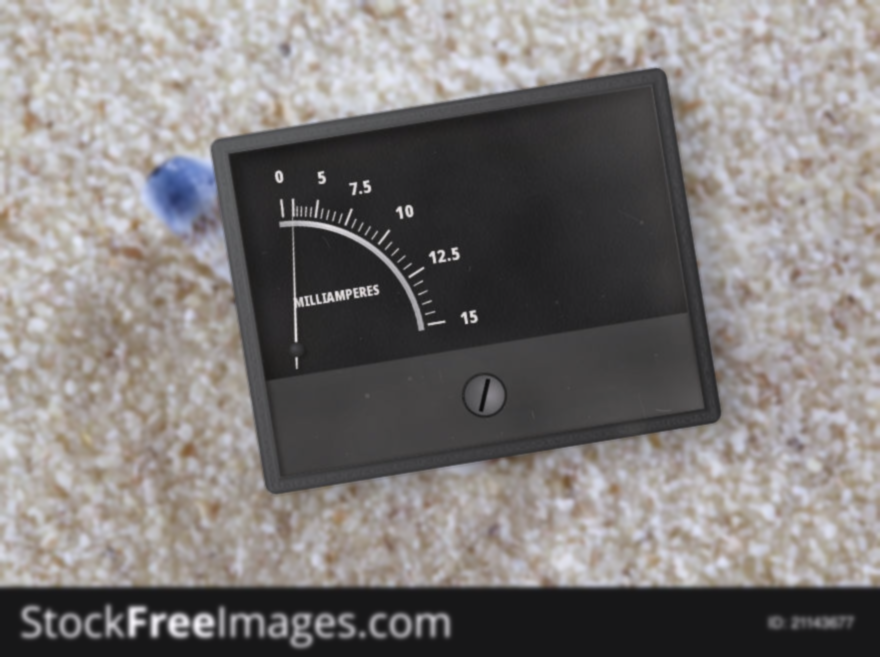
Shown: 2.5 mA
